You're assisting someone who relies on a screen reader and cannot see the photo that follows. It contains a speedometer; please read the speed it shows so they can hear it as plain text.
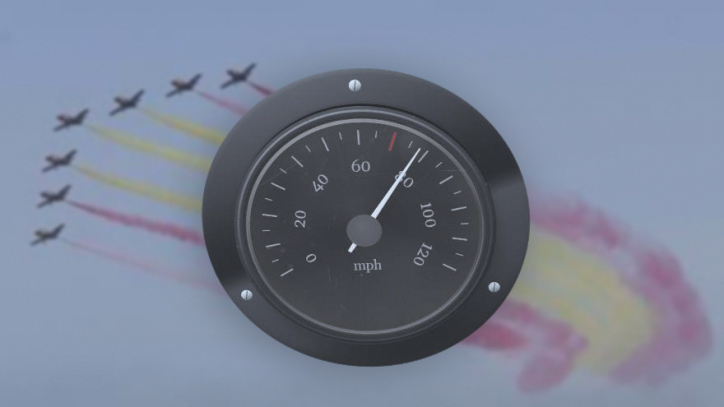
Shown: 77.5 mph
